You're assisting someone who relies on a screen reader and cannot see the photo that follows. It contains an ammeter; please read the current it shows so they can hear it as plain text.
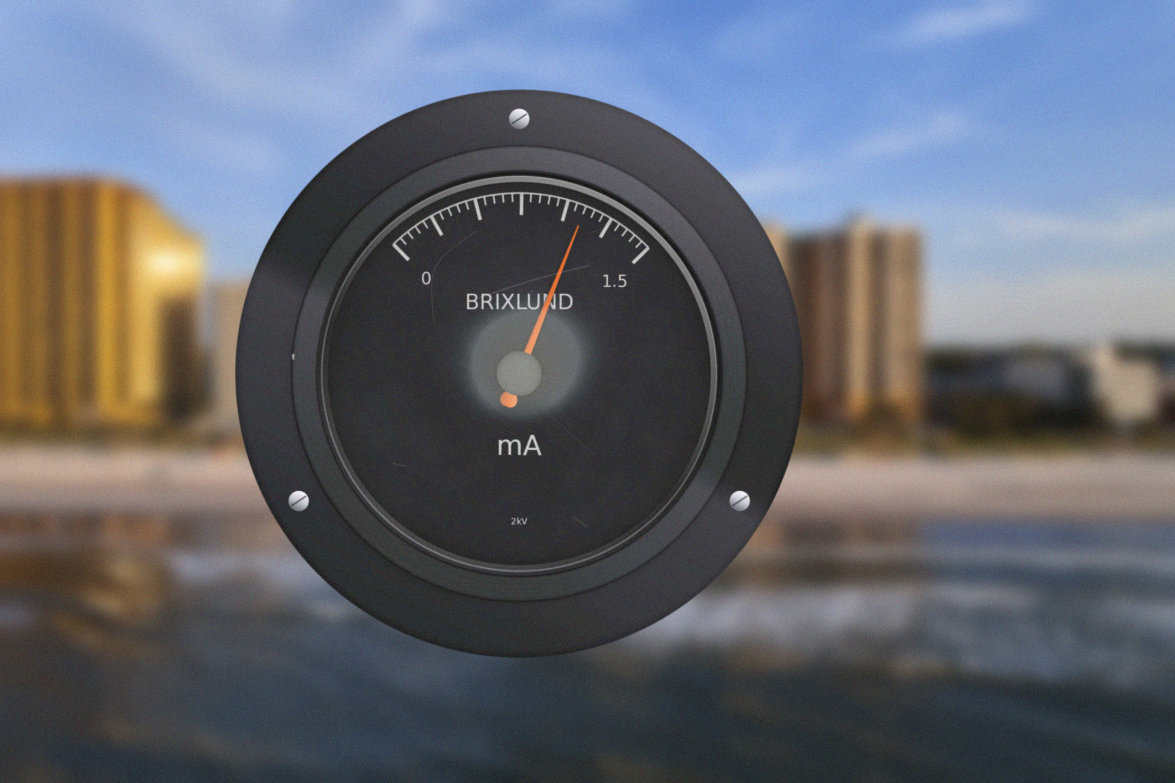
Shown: 1.1 mA
